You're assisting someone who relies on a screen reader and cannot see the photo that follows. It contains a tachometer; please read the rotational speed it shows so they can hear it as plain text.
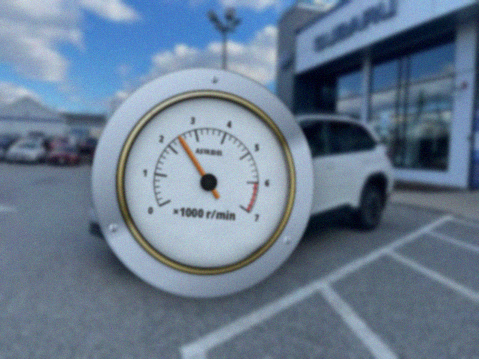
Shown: 2400 rpm
